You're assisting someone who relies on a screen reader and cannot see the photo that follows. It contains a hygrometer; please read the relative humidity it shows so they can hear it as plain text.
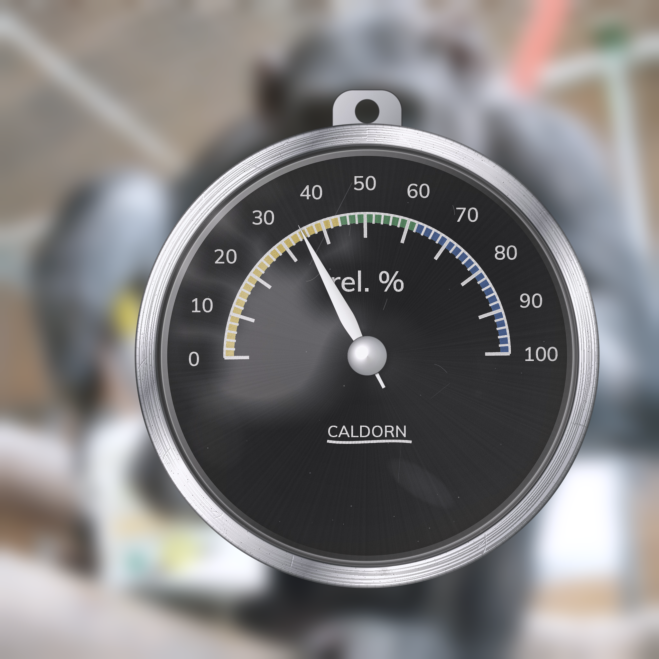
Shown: 35 %
